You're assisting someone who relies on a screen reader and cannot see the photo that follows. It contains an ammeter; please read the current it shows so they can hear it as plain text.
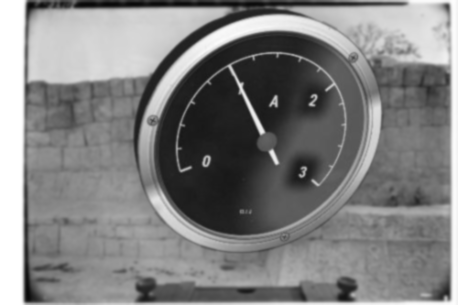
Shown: 1 A
